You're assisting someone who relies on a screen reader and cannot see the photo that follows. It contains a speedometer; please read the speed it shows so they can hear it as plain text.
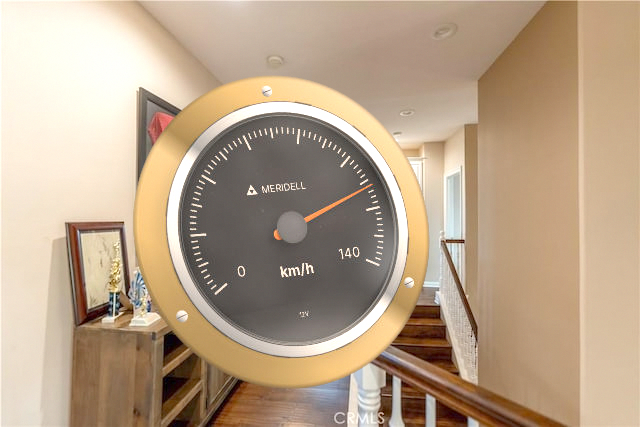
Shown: 112 km/h
